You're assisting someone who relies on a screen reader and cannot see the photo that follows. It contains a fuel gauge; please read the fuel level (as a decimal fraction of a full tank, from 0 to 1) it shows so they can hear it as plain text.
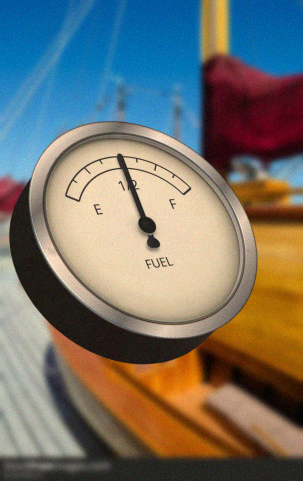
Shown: 0.5
